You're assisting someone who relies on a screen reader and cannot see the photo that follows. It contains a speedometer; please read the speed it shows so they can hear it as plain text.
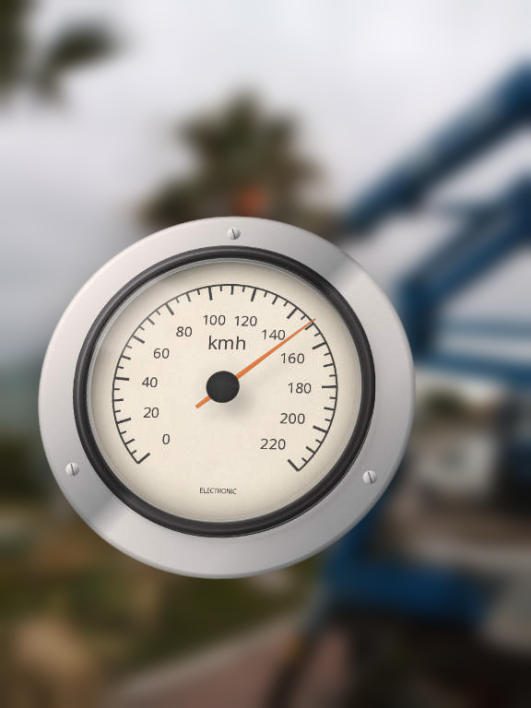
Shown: 150 km/h
